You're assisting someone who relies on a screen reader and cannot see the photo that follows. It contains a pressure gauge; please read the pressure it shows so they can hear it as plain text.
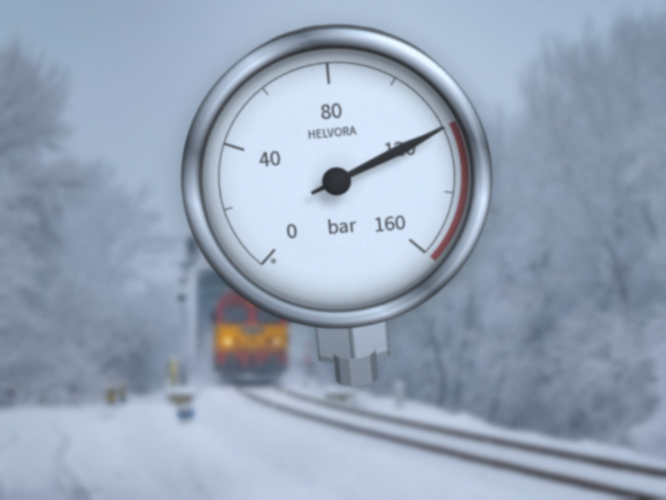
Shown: 120 bar
